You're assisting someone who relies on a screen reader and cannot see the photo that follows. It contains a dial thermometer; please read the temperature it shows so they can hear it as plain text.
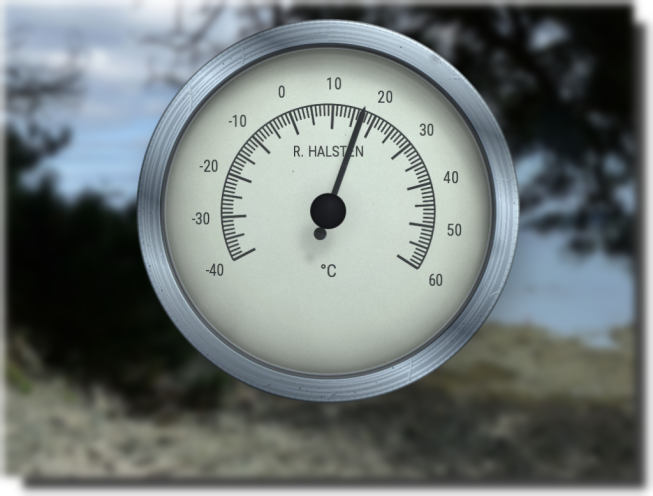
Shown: 17 °C
